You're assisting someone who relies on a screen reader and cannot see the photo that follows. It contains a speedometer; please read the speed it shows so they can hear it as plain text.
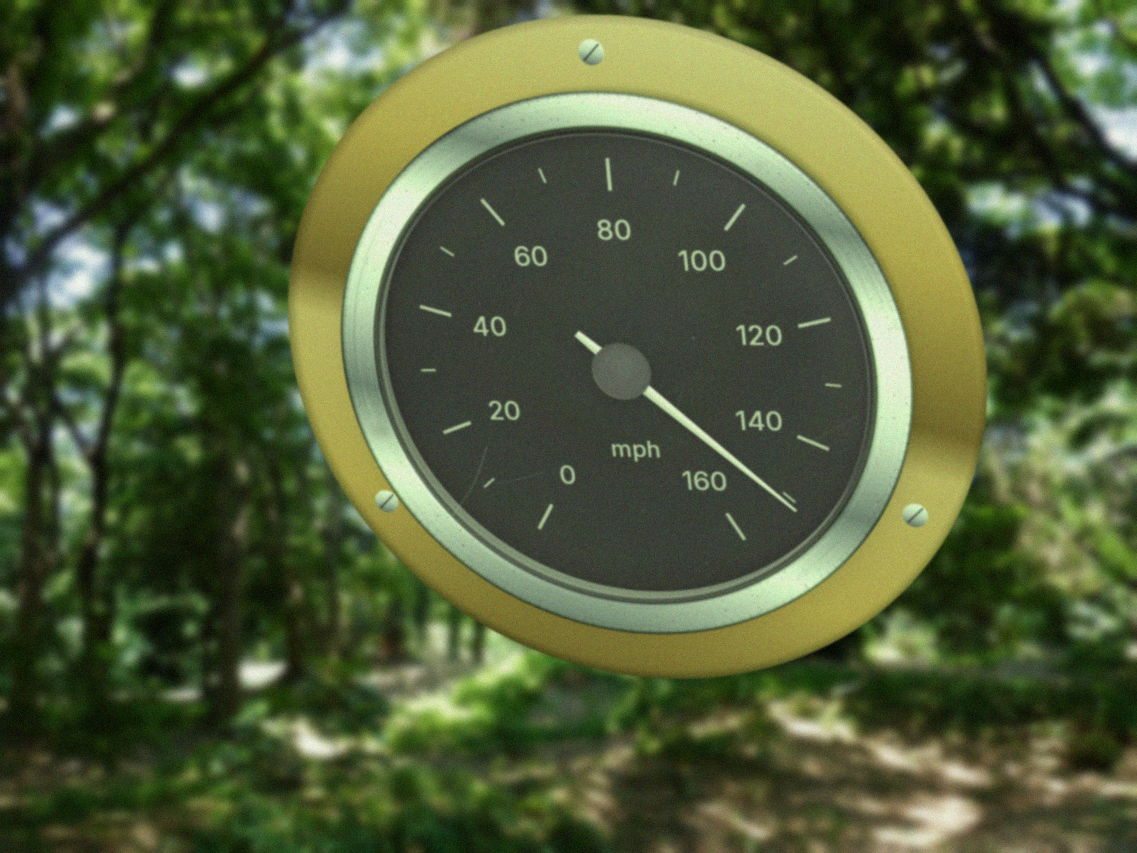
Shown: 150 mph
